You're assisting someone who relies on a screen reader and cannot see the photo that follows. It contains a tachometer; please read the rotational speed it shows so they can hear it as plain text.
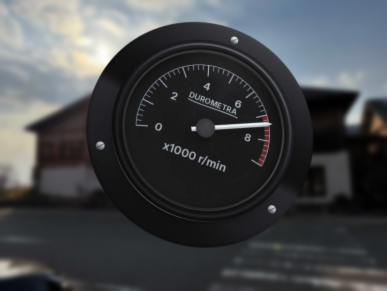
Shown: 7400 rpm
